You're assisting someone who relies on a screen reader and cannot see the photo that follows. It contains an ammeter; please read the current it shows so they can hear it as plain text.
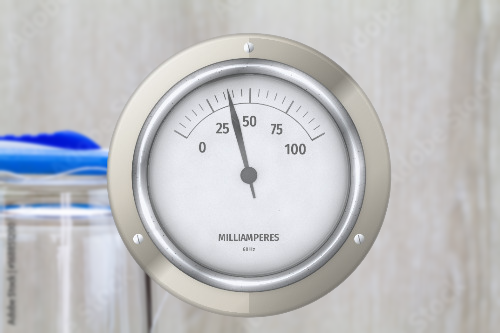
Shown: 37.5 mA
